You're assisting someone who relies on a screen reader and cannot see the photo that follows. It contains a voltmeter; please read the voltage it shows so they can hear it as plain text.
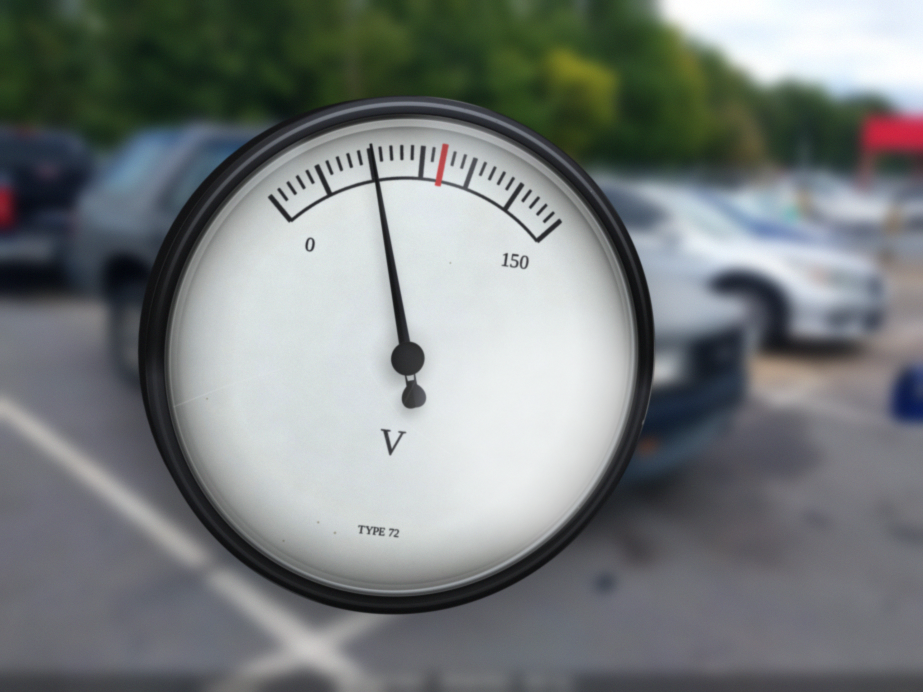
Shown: 50 V
